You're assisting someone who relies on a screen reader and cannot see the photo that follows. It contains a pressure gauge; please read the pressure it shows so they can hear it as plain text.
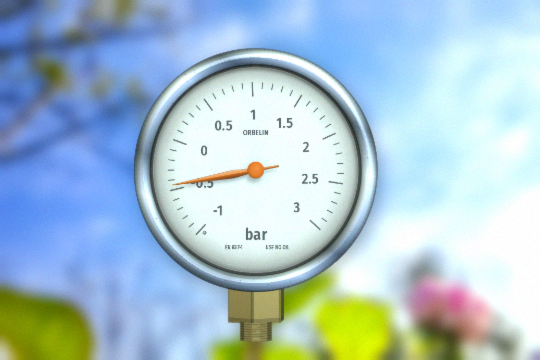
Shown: -0.45 bar
